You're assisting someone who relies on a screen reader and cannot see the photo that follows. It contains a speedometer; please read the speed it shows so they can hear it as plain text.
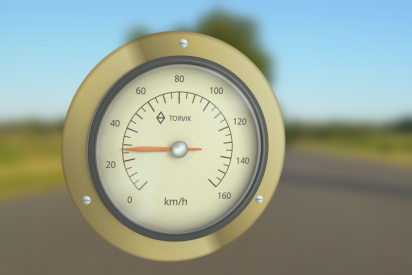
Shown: 27.5 km/h
